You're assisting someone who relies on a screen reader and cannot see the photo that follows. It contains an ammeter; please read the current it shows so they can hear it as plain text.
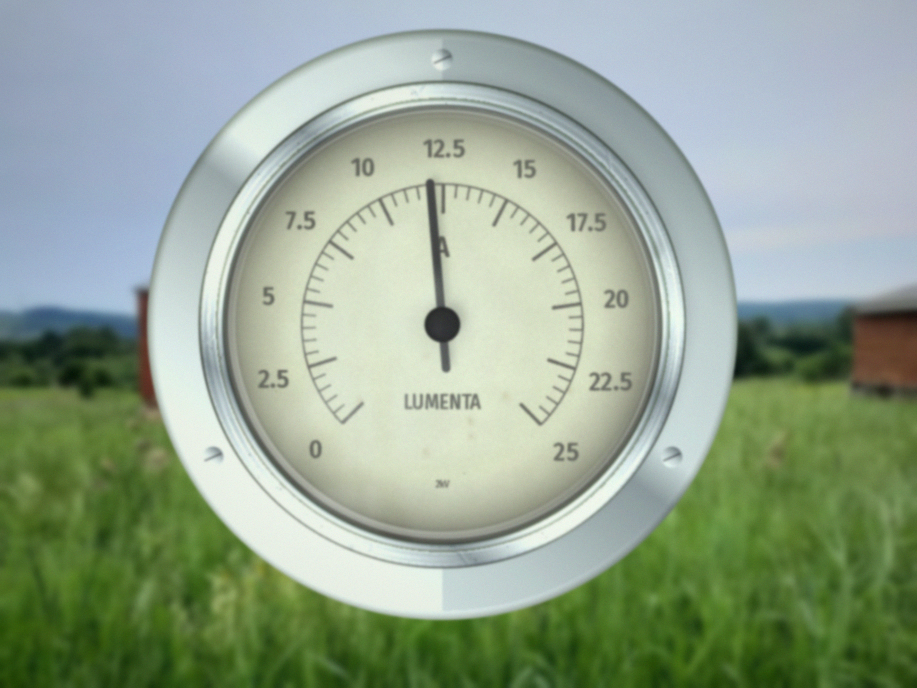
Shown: 12 A
